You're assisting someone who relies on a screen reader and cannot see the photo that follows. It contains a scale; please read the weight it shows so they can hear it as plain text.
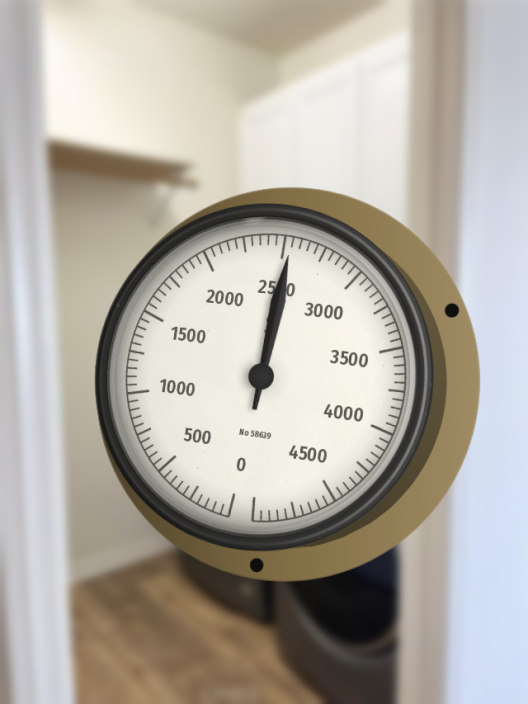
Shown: 2550 g
